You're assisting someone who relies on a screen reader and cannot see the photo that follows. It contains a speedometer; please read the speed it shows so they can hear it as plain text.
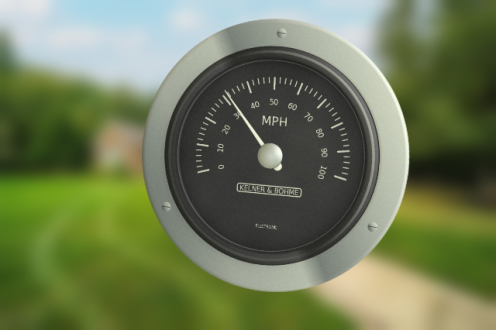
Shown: 32 mph
